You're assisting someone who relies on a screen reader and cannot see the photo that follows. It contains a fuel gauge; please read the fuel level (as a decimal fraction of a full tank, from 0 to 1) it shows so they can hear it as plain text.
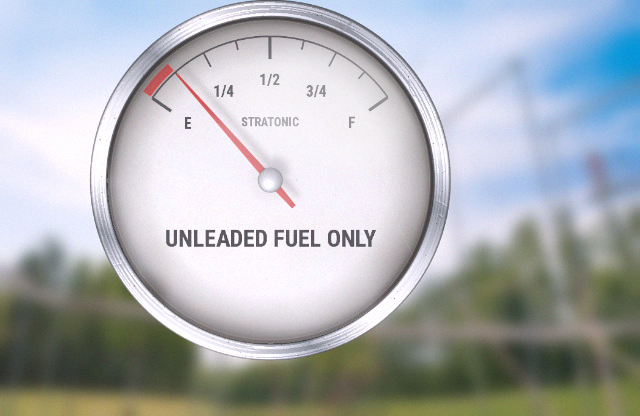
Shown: 0.125
